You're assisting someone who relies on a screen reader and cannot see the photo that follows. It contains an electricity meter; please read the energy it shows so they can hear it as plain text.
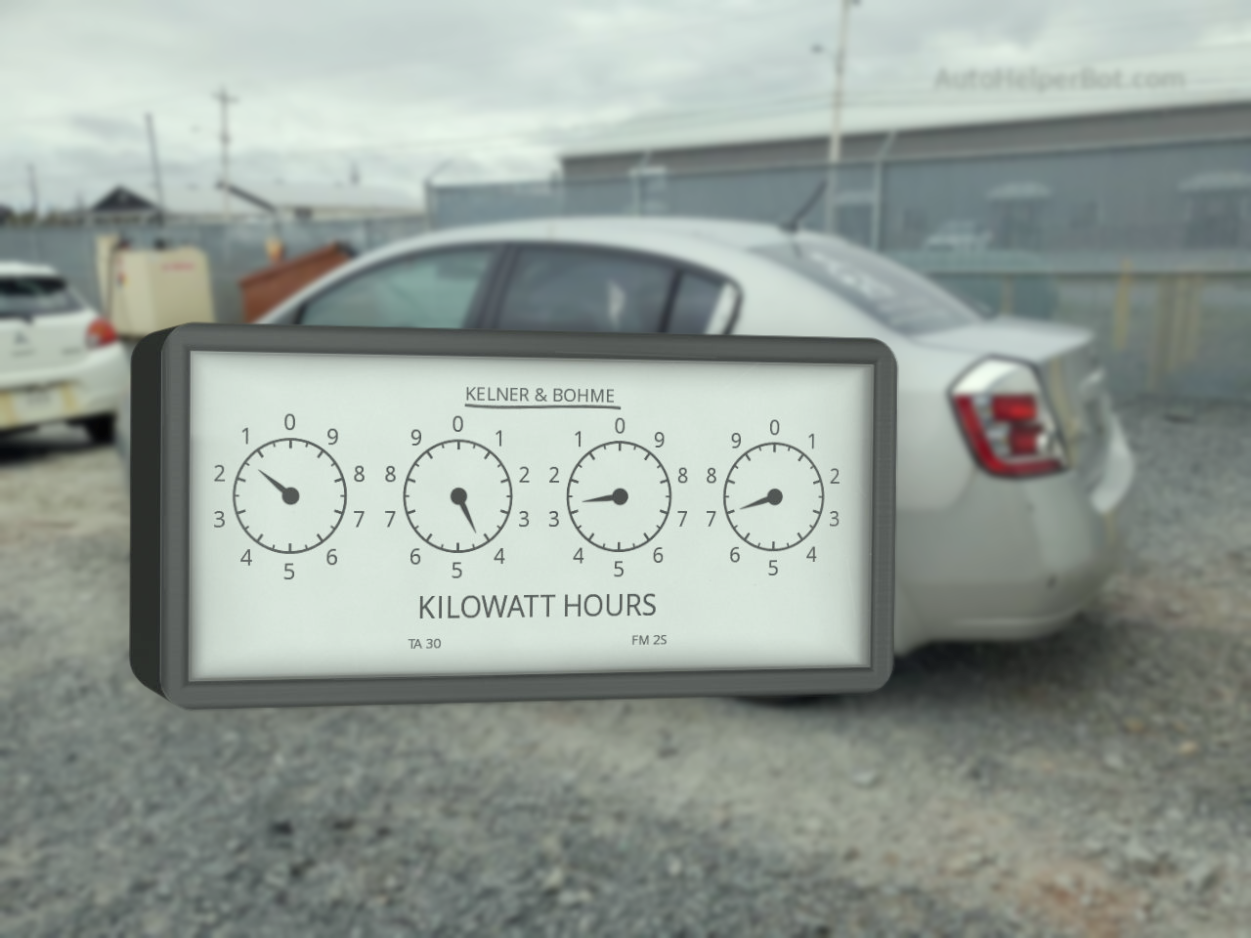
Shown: 1427 kWh
